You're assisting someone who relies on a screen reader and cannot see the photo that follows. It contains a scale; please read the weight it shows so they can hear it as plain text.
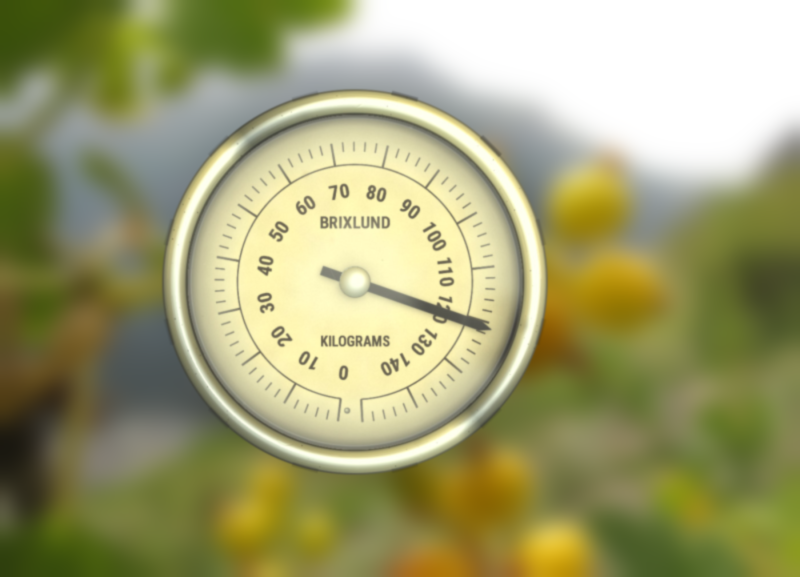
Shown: 121 kg
